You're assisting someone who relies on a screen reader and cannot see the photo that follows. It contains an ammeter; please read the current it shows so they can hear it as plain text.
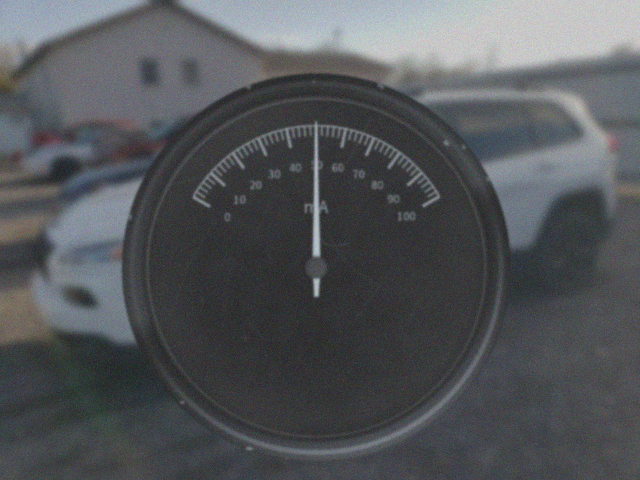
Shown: 50 mA
